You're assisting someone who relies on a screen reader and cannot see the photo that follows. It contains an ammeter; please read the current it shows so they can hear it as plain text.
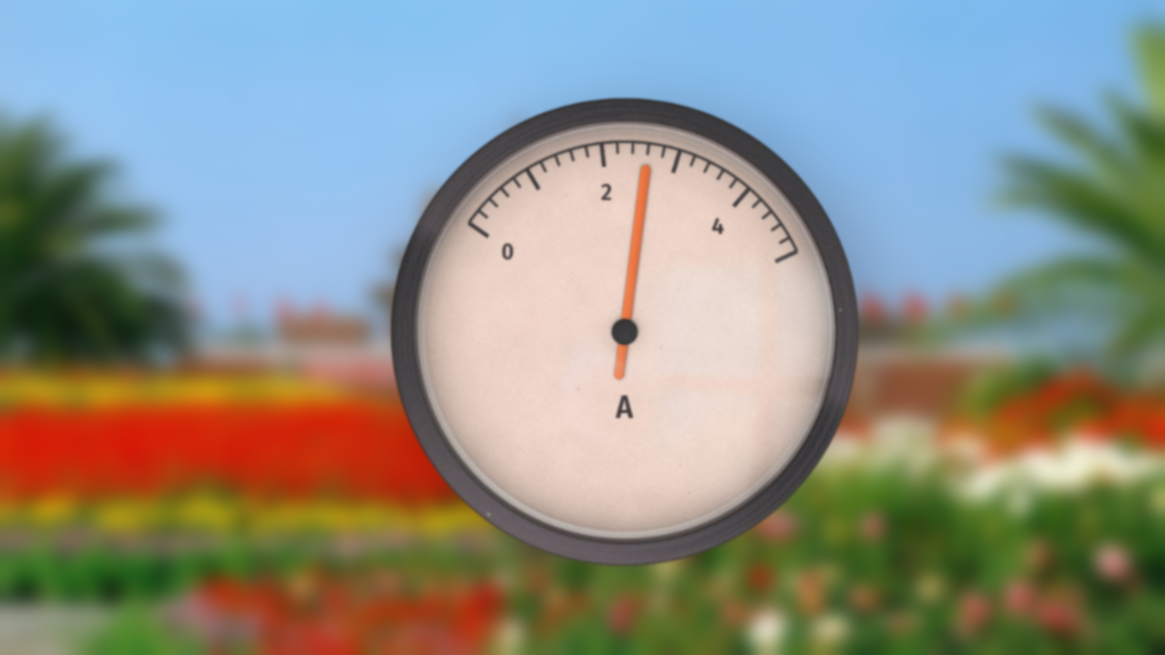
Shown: 2.6 A
